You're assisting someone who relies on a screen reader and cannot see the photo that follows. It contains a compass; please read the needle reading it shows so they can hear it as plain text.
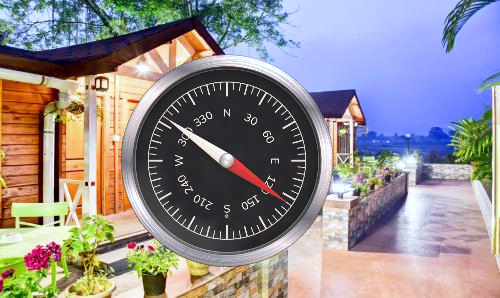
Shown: 125 °
